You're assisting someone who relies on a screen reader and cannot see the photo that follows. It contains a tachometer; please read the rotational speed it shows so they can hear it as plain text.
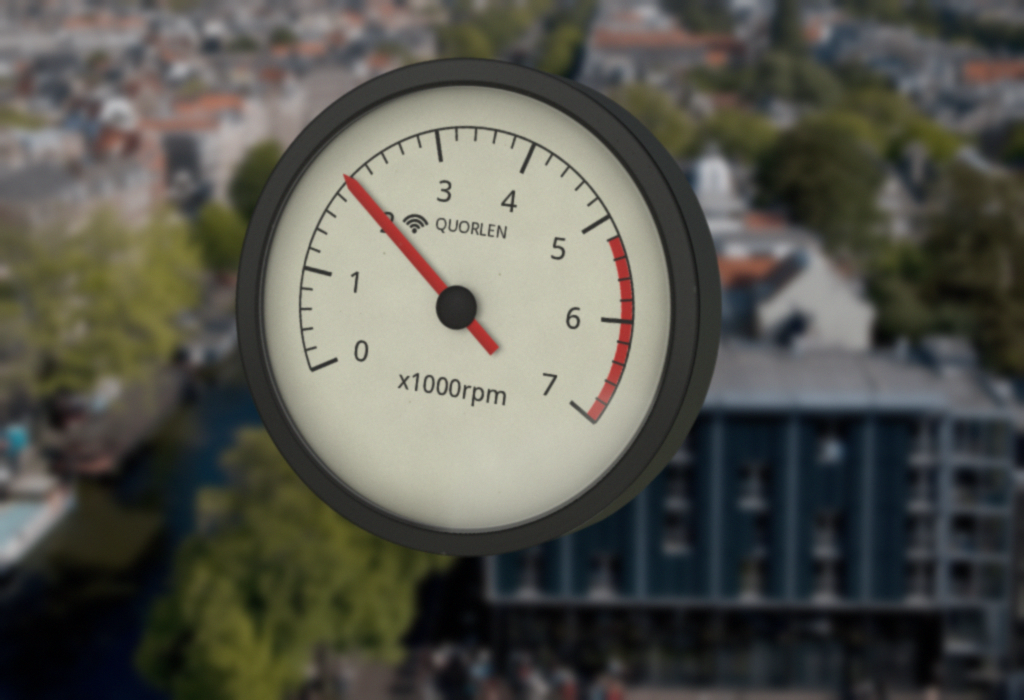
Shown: 2000 rpm
